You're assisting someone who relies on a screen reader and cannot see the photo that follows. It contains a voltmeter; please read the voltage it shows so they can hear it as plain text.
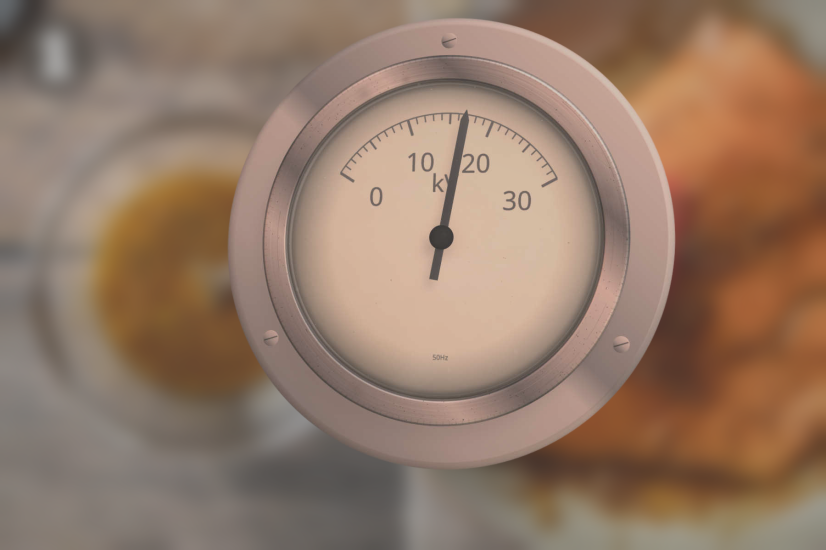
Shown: 17 kV
